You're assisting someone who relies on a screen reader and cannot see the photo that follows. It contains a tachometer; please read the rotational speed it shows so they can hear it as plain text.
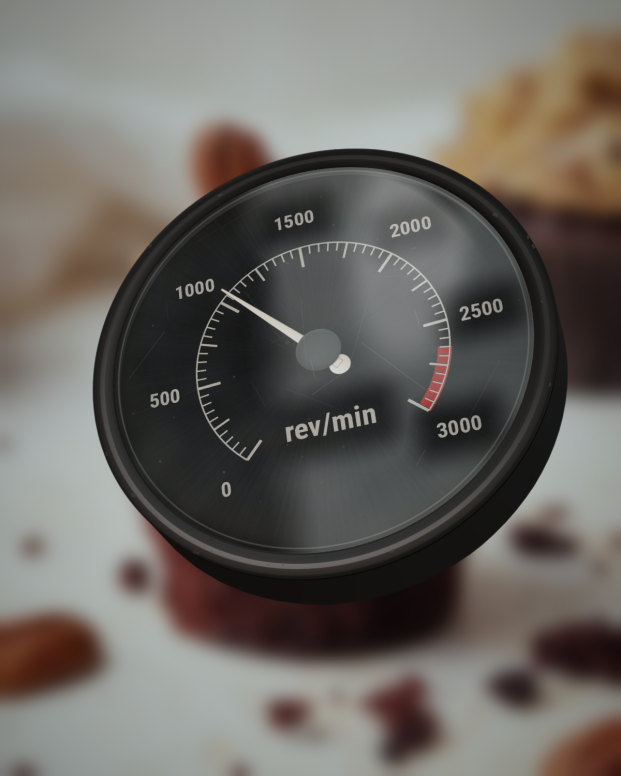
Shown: 1050 rpm
